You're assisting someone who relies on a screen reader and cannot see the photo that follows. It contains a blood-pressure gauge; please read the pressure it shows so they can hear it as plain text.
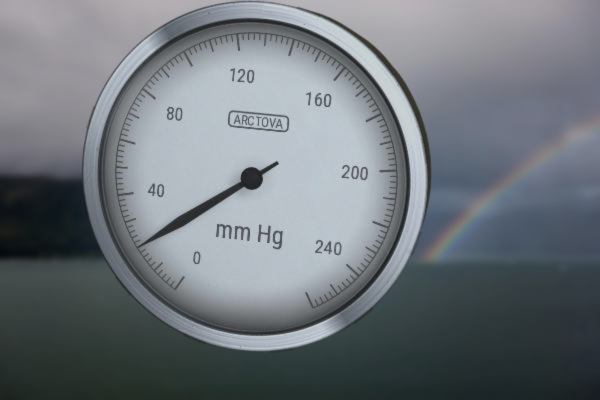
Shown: 20 mmHg
